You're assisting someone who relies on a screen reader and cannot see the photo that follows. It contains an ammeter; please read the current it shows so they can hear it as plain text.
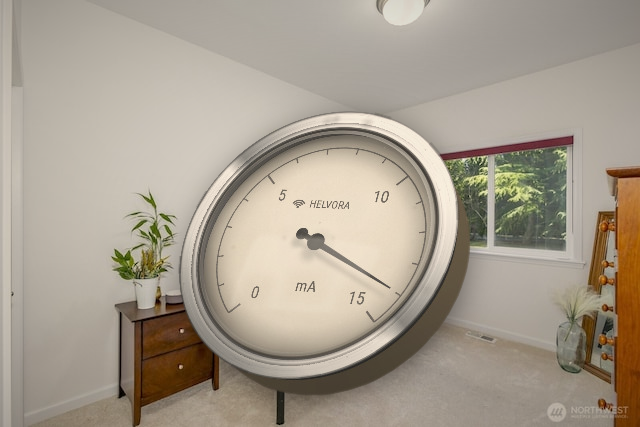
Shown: 14 mA
